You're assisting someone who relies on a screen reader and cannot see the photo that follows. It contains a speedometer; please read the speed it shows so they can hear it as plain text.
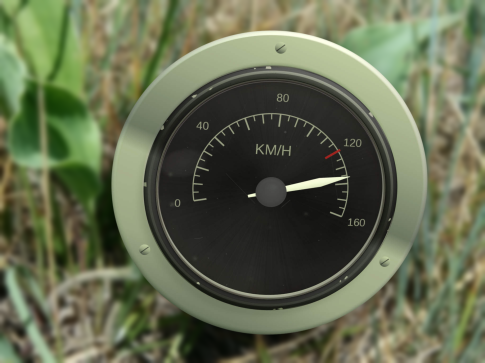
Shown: 135 km/h
